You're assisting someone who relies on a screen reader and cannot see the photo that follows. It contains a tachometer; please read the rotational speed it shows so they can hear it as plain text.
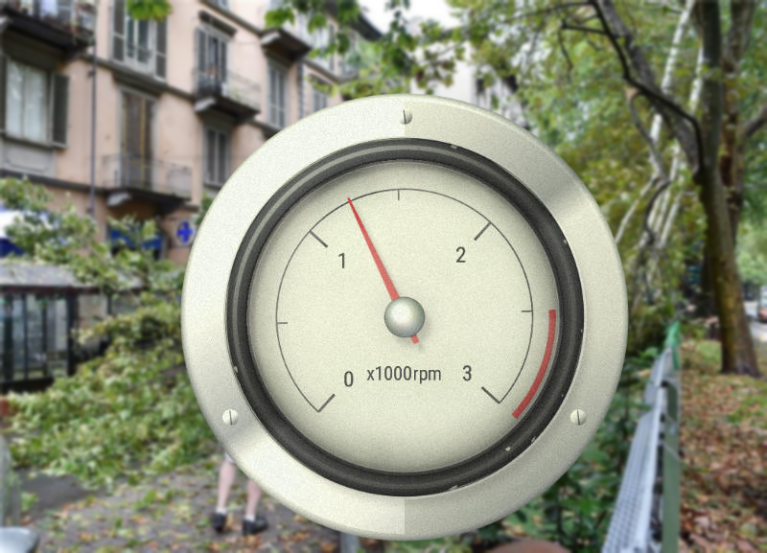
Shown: 1250 rpm
